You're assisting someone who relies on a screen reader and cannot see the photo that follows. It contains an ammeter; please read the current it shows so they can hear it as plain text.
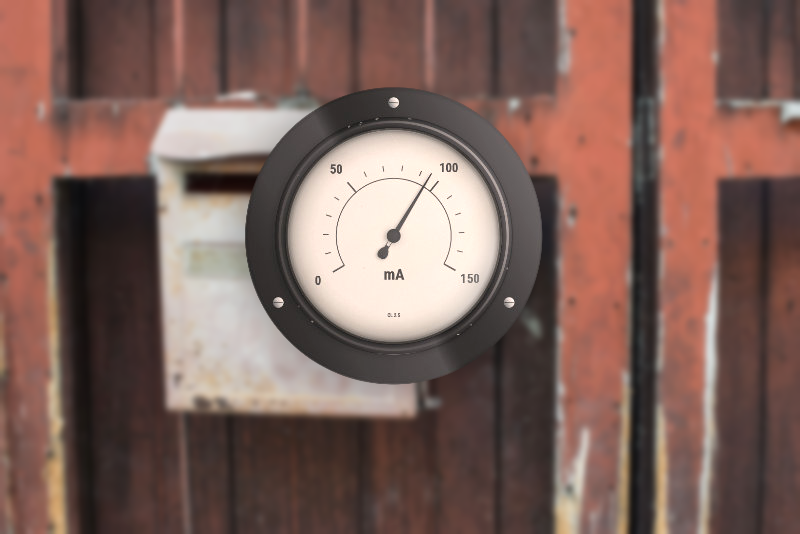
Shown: 95 mA
